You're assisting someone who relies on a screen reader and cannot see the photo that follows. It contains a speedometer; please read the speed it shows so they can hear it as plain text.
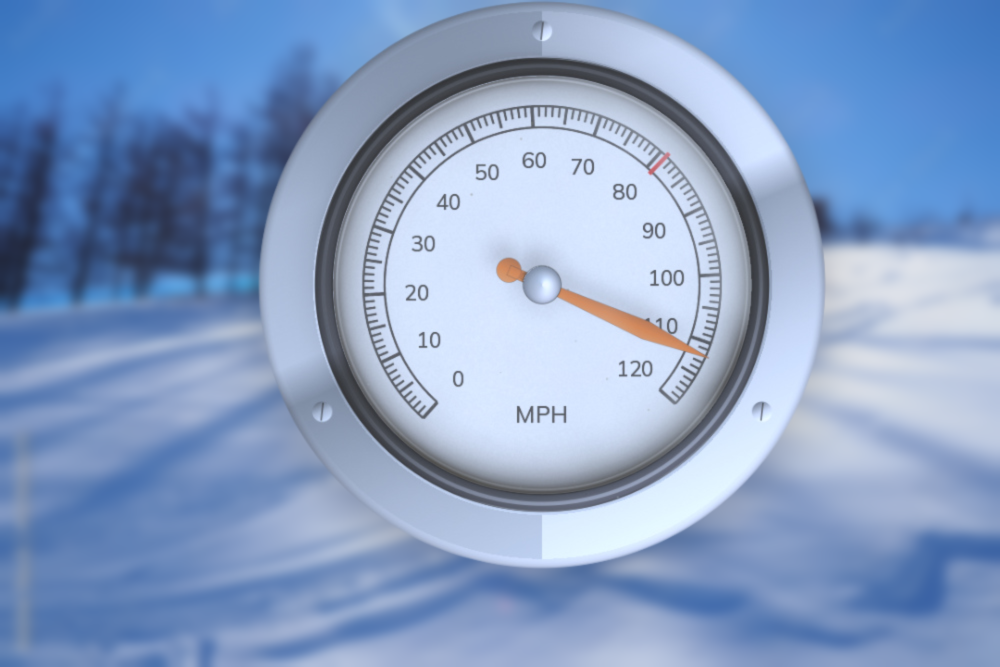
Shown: 112 mph
